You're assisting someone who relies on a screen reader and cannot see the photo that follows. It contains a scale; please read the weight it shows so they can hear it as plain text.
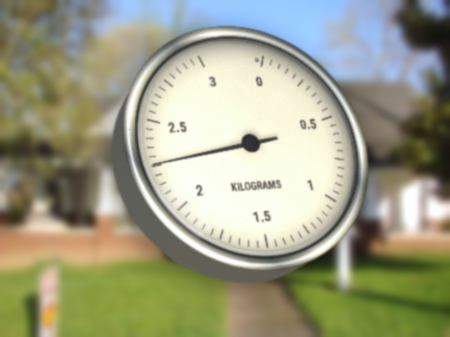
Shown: 2.25 kg
